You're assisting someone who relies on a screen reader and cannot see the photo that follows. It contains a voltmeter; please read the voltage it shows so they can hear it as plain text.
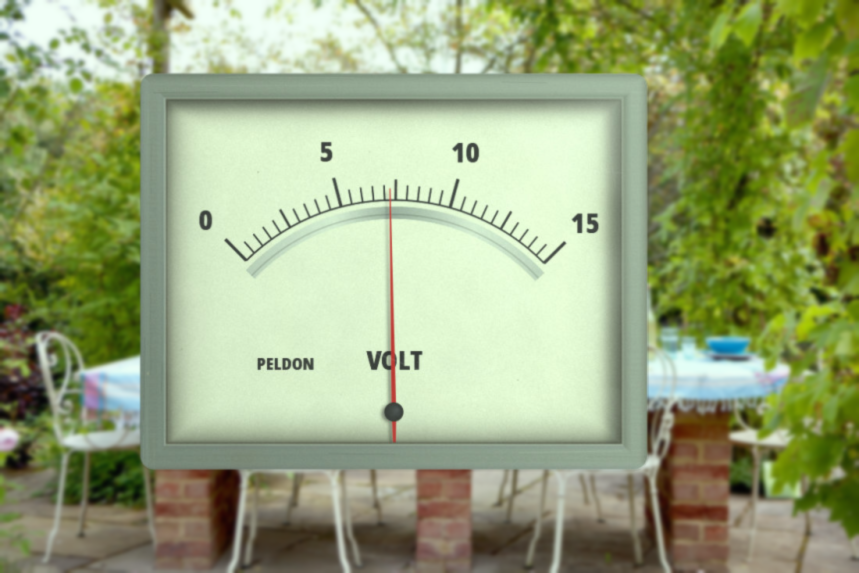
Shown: 7.25 V
